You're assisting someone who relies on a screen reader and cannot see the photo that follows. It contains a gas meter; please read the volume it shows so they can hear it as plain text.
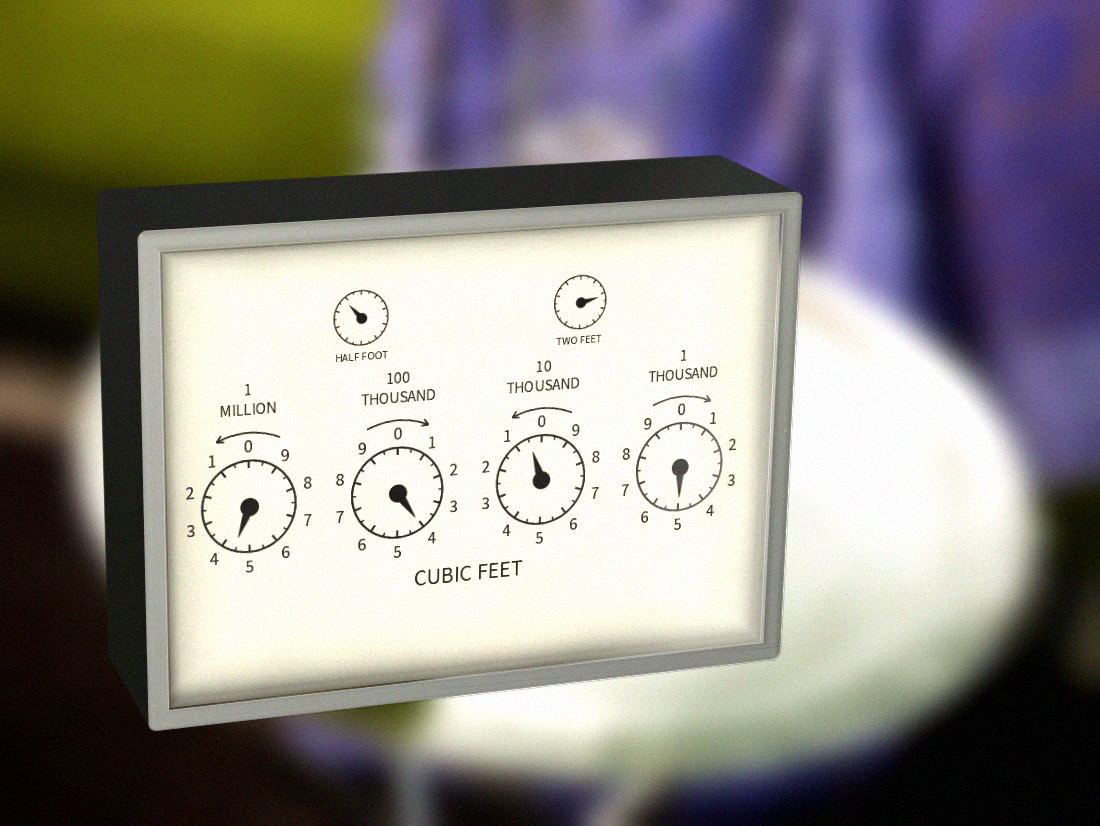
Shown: 440500 ft³
